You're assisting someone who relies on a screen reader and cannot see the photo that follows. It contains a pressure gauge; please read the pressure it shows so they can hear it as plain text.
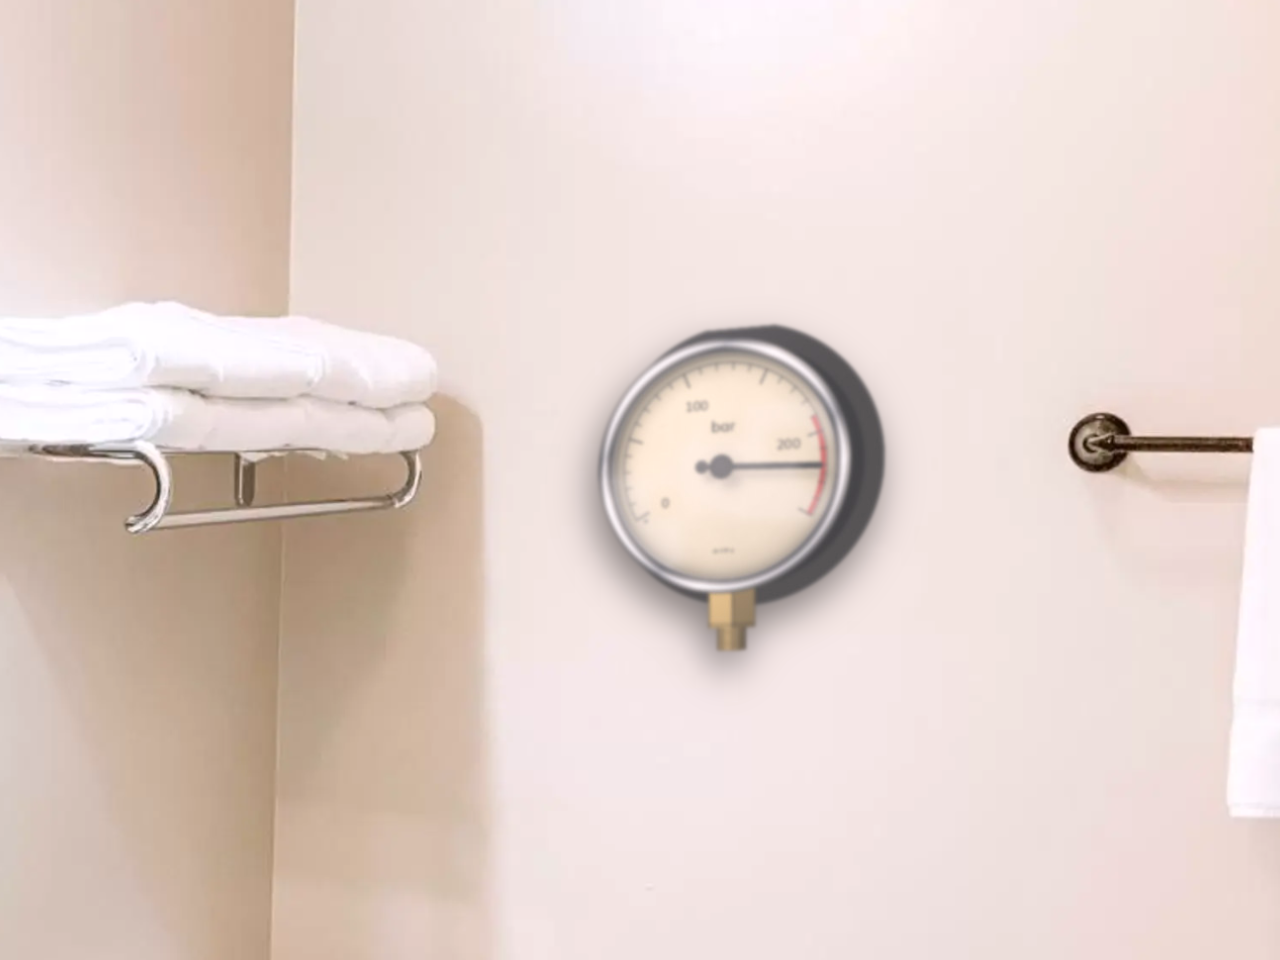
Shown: 220 bar
